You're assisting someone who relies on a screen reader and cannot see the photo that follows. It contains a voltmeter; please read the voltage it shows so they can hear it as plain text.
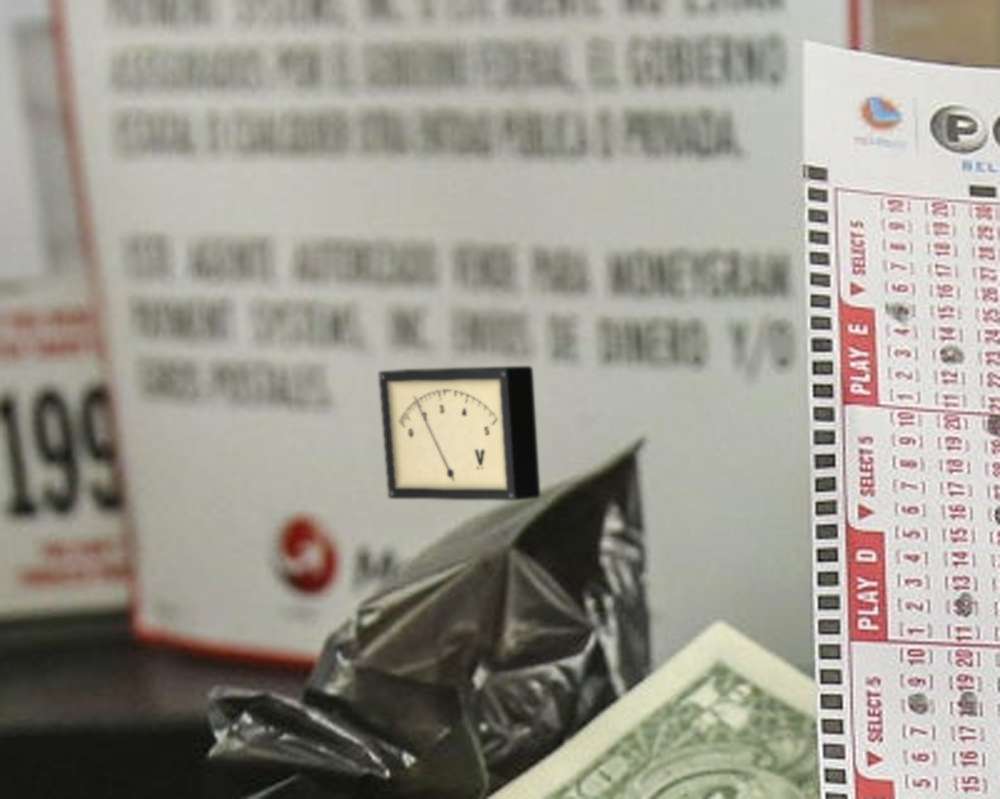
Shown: 2 V
